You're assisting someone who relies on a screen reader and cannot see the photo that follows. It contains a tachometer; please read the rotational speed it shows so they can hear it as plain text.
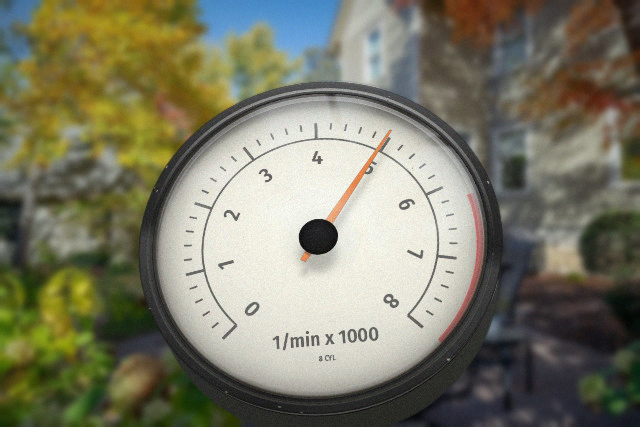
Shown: 5000 rpm
